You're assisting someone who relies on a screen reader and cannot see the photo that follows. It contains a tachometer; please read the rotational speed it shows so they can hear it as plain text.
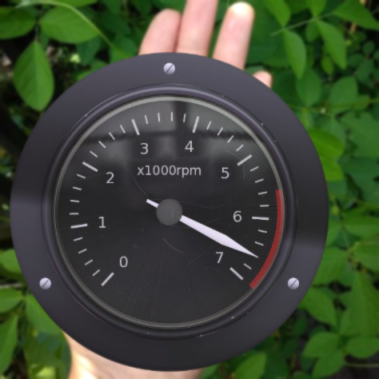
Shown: 6600 rpm
